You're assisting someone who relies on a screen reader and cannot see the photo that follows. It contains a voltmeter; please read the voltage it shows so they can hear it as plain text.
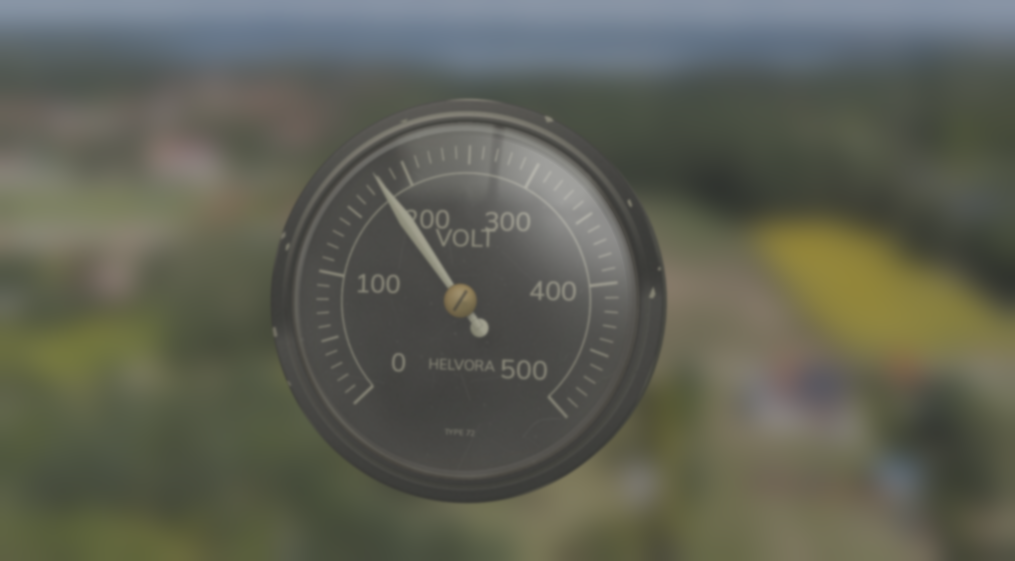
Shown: 180 V
